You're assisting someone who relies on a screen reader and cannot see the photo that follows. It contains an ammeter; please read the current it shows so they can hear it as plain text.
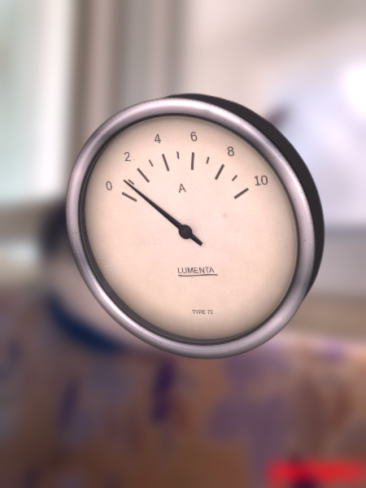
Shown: 1 A
